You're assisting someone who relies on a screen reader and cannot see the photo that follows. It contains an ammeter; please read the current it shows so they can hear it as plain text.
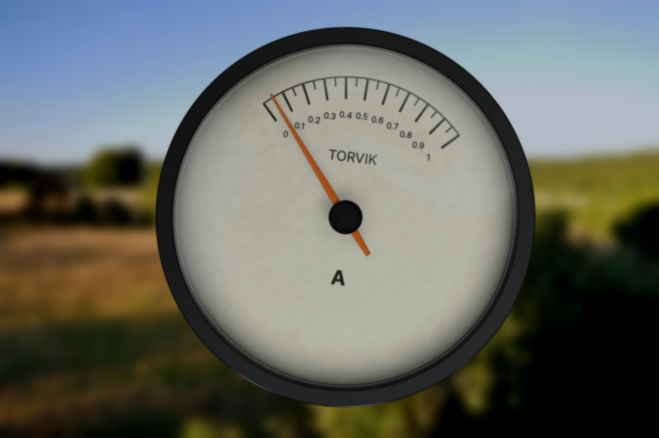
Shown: 0.05 A
